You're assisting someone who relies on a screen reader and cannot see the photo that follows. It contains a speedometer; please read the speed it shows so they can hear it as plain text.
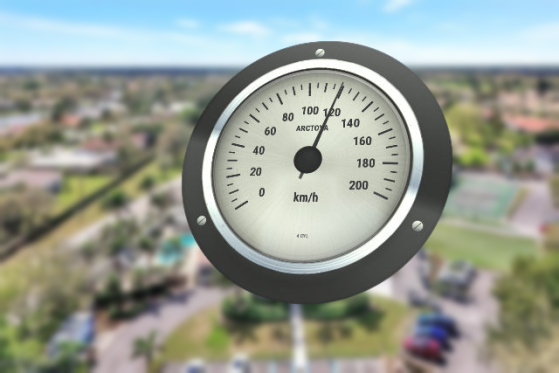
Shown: 120 km/h
